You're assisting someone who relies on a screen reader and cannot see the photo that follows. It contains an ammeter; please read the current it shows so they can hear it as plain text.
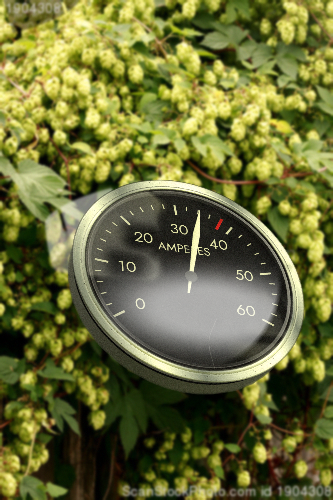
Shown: 34 A
